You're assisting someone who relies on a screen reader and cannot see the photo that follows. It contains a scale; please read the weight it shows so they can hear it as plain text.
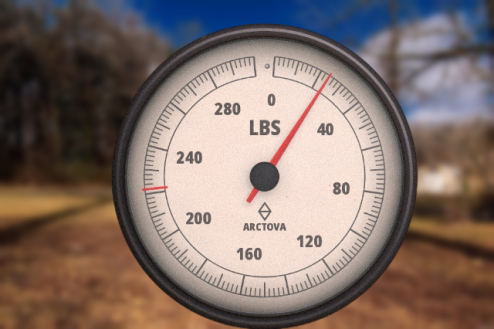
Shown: 24 lb
